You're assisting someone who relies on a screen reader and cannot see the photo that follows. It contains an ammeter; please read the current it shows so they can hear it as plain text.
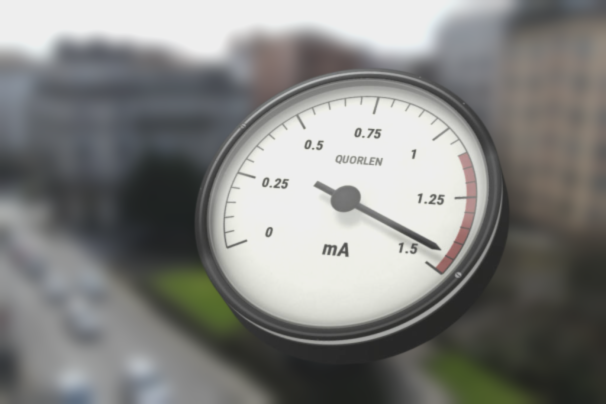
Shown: 1.45 mA
